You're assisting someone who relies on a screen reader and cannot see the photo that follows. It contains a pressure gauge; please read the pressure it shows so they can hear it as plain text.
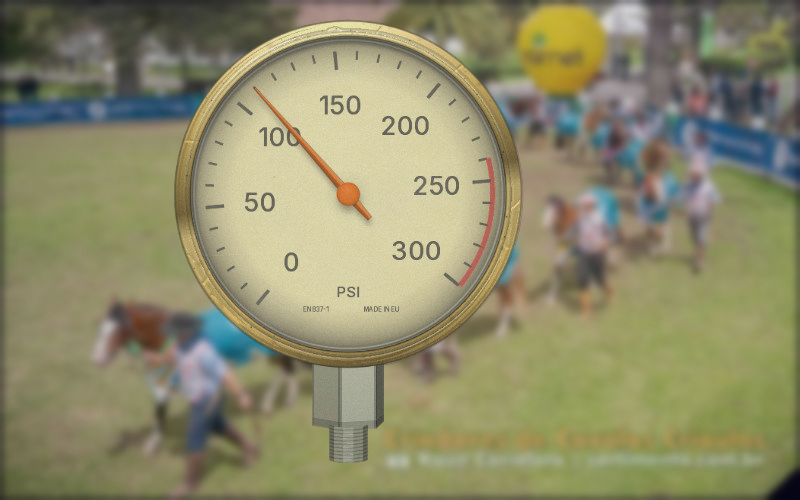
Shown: 110 psi
